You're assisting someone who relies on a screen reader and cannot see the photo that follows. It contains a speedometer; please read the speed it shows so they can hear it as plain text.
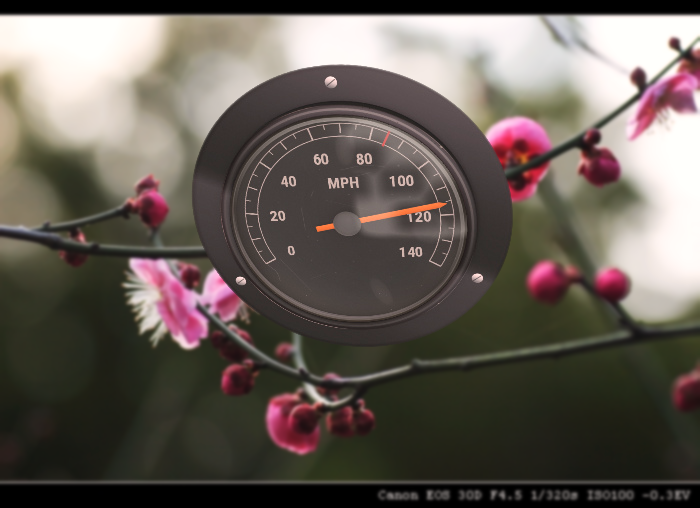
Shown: 115 mph
